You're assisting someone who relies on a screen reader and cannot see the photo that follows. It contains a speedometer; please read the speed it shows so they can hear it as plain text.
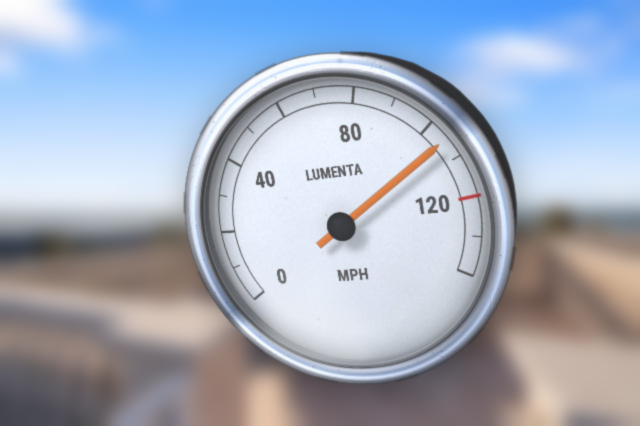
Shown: 105 mph
